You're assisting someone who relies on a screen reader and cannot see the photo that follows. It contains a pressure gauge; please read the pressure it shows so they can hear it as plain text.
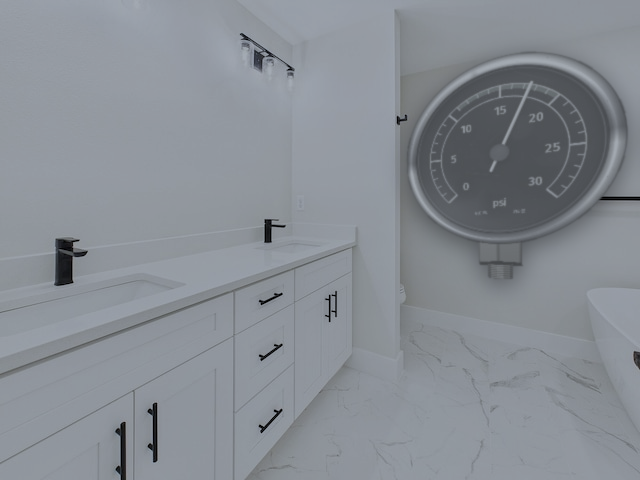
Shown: 17.5 psi
